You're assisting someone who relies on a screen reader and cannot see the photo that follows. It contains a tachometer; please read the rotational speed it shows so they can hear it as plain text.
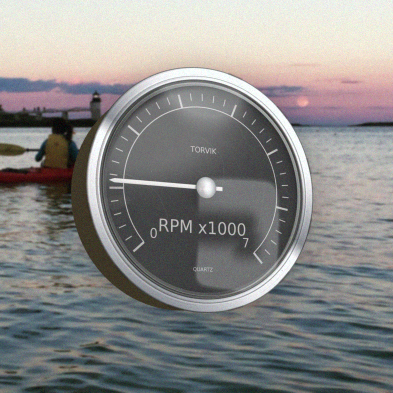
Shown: 1100 rpm
